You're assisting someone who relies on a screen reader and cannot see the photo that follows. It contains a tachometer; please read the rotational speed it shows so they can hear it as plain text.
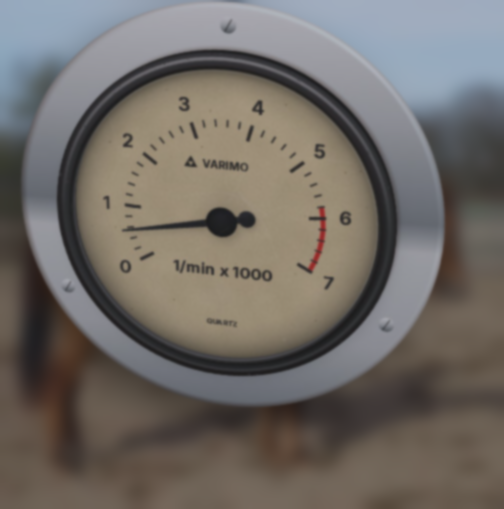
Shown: 600 rpm
